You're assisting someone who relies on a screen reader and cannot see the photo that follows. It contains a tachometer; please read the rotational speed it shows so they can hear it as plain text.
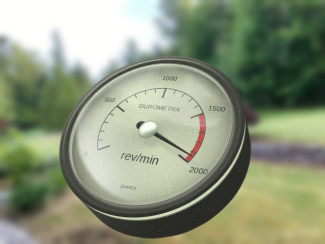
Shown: 1950 rpm
